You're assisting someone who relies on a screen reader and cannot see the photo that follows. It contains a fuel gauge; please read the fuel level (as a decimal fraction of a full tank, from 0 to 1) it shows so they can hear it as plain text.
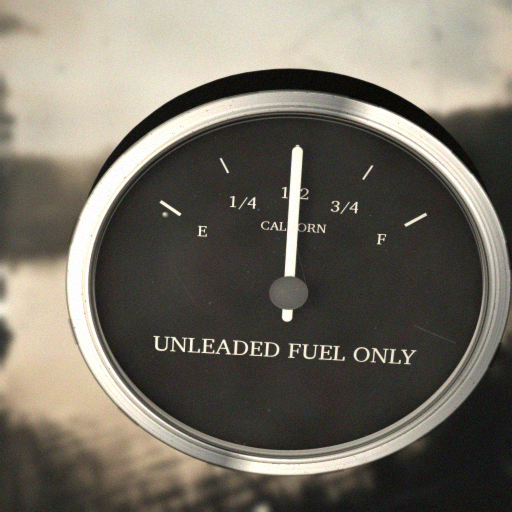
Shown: 0.5
